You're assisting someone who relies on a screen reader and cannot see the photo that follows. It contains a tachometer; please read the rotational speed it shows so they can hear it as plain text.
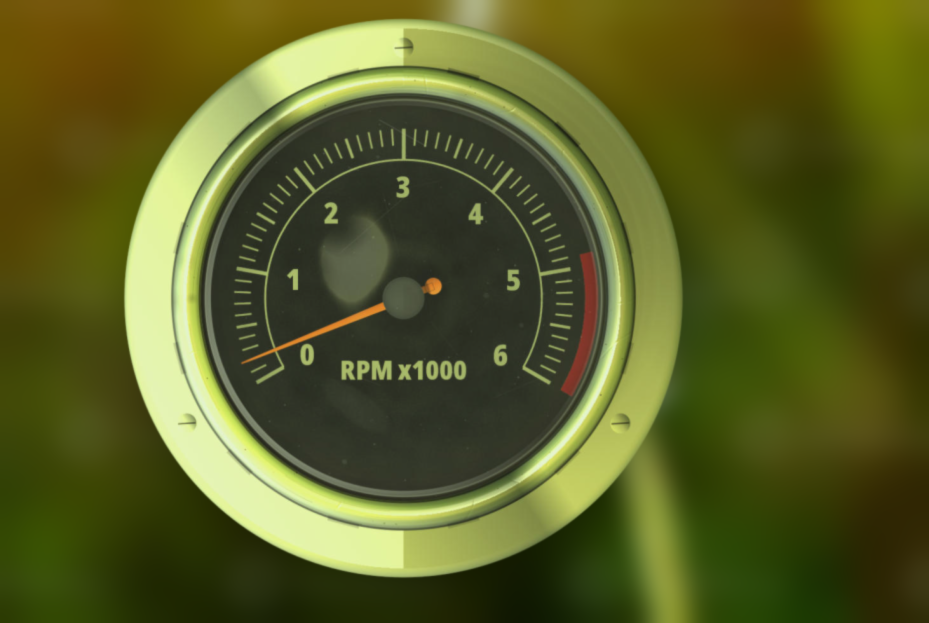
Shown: 200 rpm
